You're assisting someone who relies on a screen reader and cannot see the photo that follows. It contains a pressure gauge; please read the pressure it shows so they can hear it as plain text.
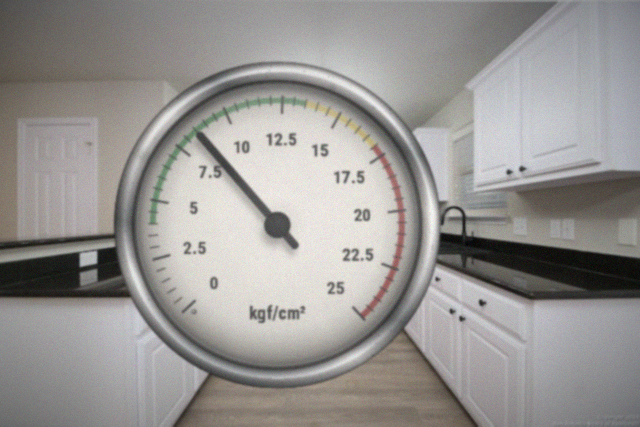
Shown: 8.5 kg/cm²
